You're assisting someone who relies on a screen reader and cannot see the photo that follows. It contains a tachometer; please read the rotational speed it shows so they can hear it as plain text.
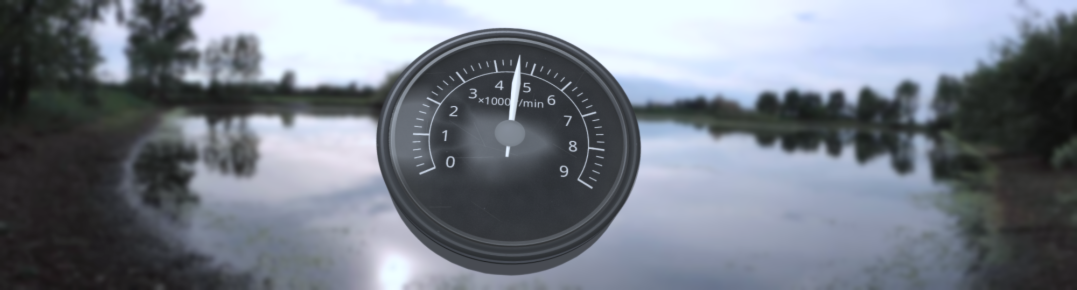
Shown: 4600 rpm
